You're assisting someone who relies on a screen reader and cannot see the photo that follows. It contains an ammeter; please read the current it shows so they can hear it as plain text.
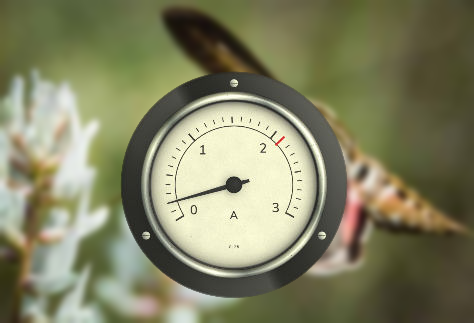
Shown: 0.2 A
